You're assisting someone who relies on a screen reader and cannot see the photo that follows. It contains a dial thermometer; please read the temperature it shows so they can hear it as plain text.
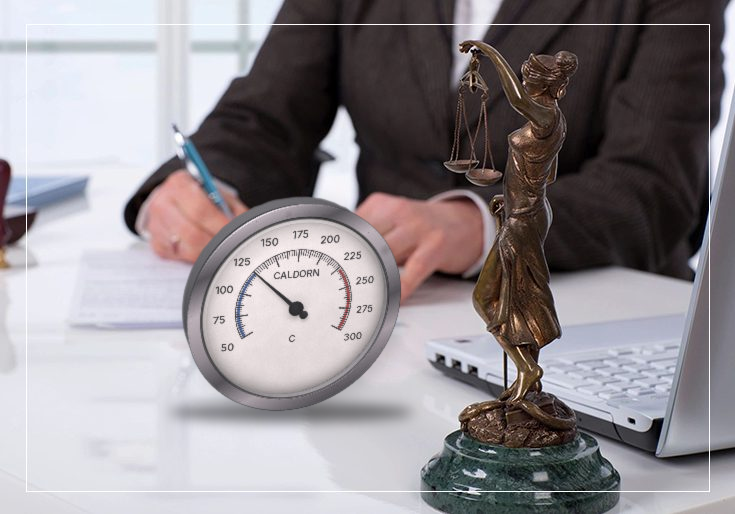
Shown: 125 °C
